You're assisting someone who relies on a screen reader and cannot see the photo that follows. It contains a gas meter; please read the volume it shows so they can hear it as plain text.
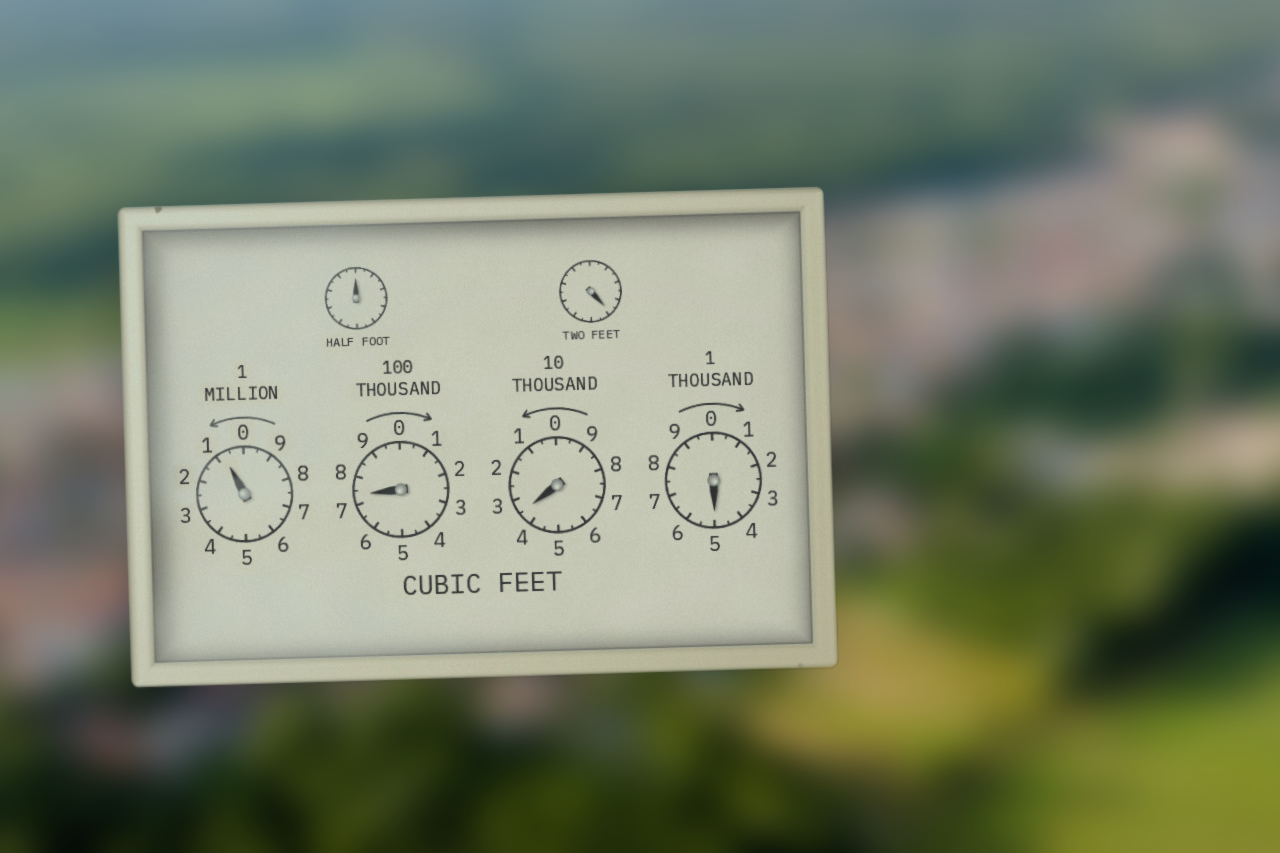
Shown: 73500 ft³
